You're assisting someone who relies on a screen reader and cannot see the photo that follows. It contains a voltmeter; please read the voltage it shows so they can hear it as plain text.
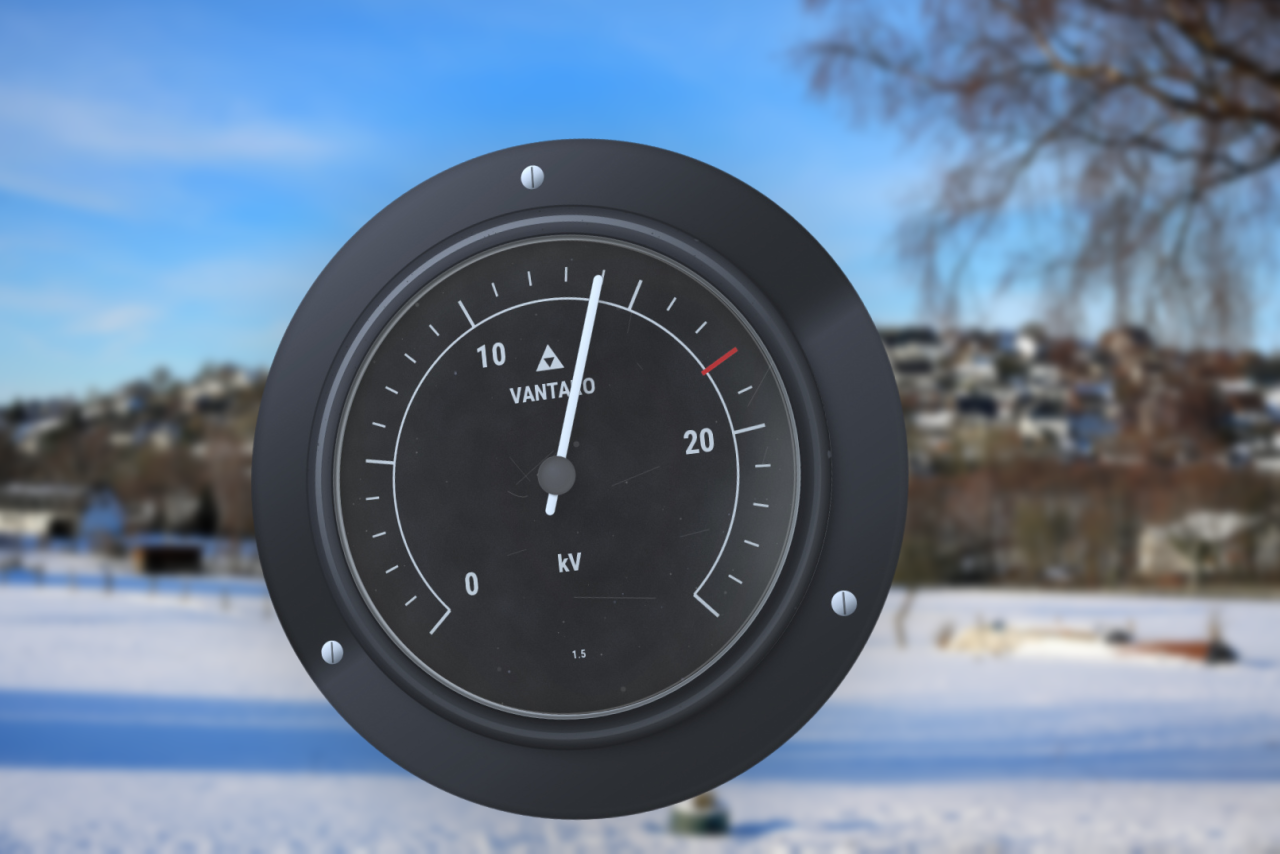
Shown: 14 kV
